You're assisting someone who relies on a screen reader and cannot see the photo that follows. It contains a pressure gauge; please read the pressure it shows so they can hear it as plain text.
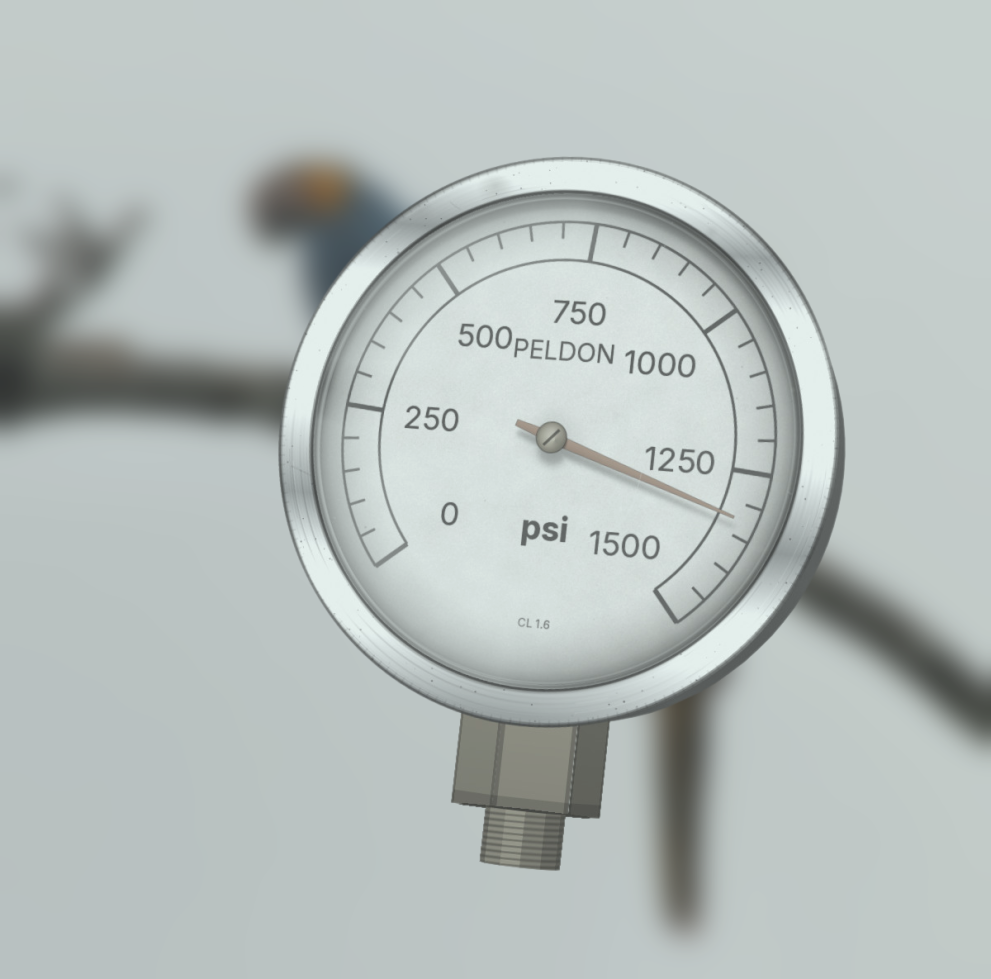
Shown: 1325 psi
